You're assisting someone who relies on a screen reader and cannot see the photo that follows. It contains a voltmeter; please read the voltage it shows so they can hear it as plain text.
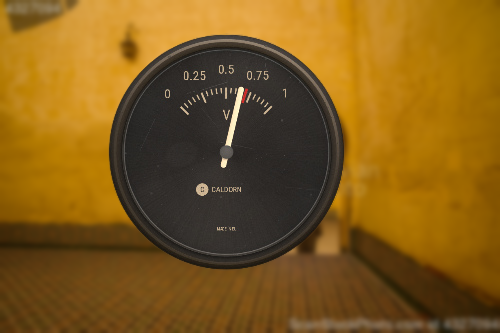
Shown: 0.65 V
